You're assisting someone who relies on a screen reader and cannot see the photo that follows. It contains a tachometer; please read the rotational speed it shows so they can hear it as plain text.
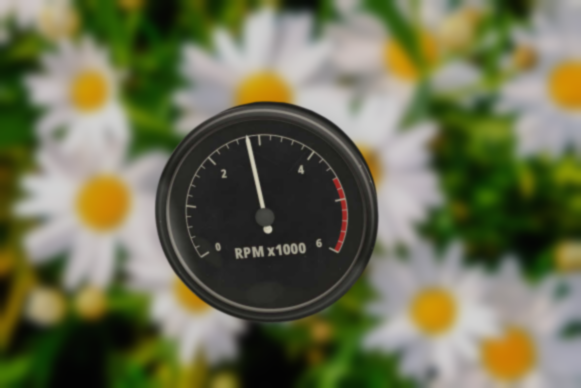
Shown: 2800 rpm
